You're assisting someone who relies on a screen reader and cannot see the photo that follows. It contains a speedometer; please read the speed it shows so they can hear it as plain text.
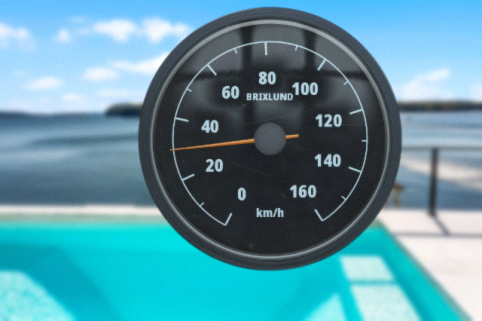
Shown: 30 km/h
